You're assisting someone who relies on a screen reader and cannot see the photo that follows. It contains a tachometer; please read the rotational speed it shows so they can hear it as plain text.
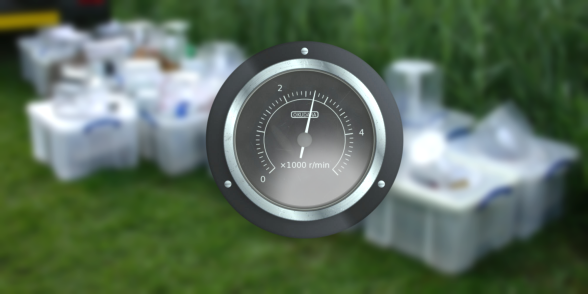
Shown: 2700 rpm
